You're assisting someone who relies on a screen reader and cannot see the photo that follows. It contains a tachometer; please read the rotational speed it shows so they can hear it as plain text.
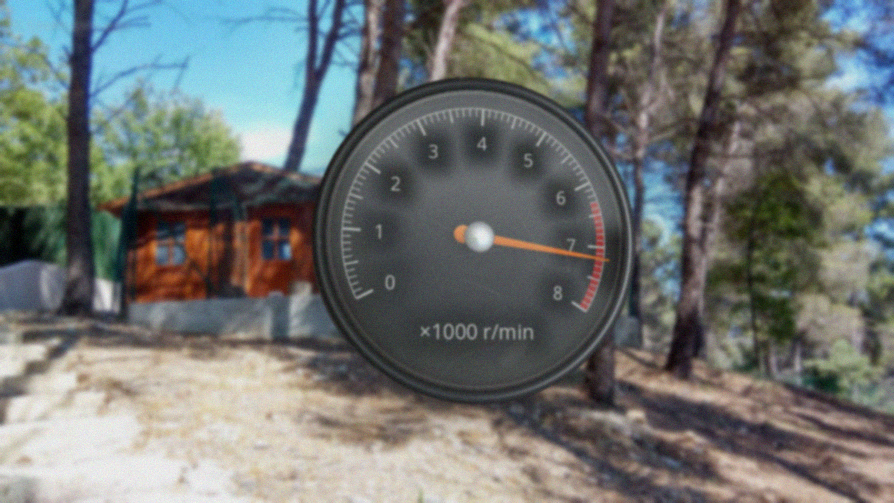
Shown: 7200 rpm
